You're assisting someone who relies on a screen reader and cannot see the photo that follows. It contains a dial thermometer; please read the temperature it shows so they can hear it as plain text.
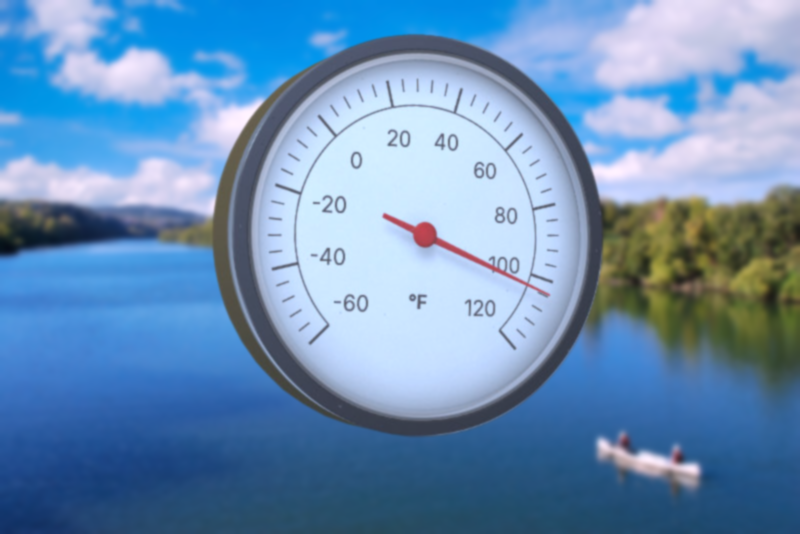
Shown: 104 °F
